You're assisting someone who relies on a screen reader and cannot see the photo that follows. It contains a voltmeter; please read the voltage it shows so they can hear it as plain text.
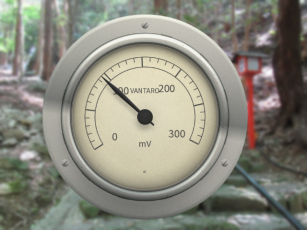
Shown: 95 mV
